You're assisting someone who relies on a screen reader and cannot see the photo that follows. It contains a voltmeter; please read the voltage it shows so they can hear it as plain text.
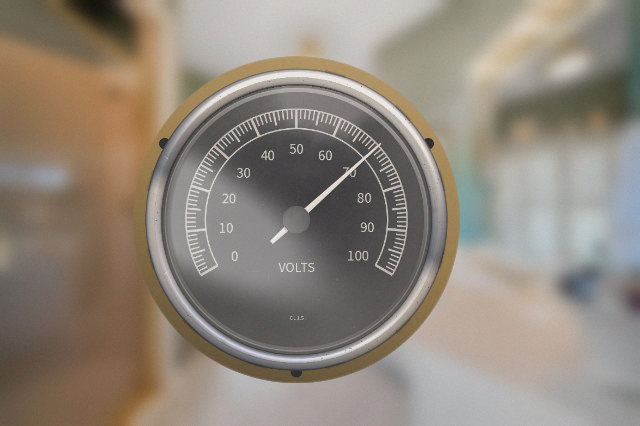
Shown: 70 V
